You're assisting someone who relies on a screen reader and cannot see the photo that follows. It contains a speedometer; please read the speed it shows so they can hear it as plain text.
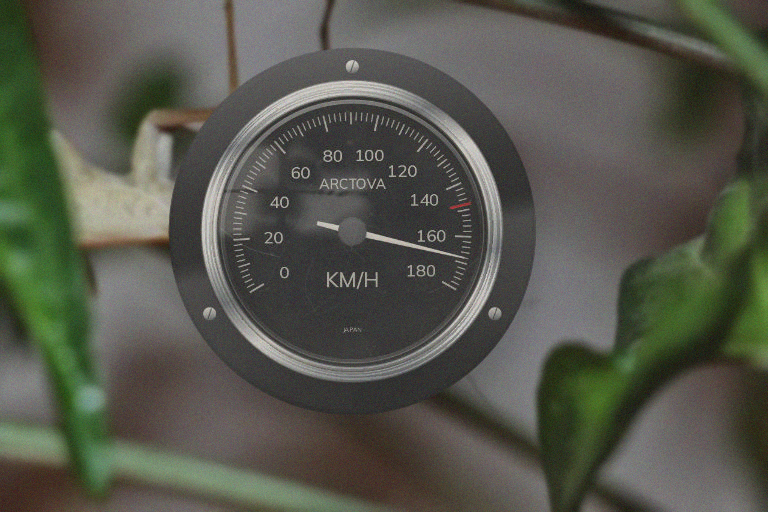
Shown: 168 km/h
